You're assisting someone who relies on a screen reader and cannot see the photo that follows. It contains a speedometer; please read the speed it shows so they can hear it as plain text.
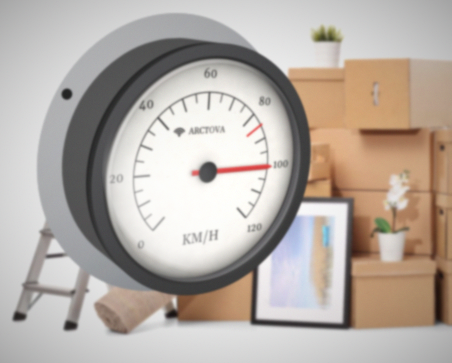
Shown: 100 km/h
